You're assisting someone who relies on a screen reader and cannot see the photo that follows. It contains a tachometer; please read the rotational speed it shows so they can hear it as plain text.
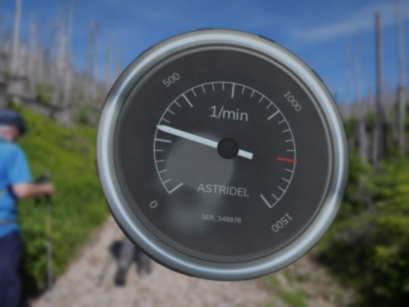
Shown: 300 rpm
